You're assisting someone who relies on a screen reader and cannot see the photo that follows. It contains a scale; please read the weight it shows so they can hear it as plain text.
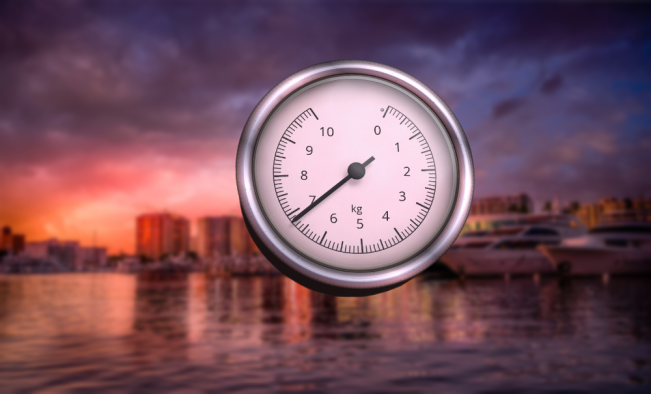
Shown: 6.8 kg
